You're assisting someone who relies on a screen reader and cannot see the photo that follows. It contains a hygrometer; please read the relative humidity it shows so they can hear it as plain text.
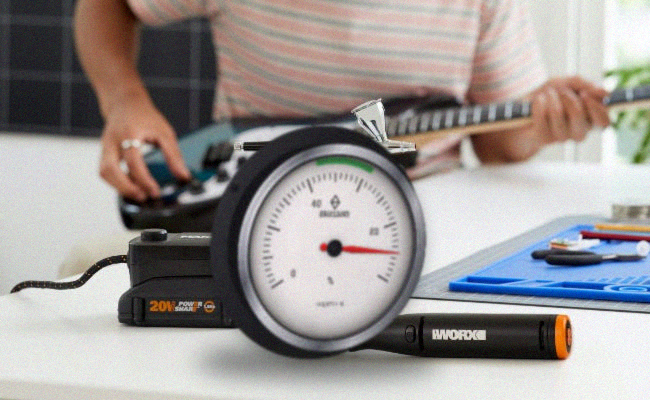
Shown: 90 %
